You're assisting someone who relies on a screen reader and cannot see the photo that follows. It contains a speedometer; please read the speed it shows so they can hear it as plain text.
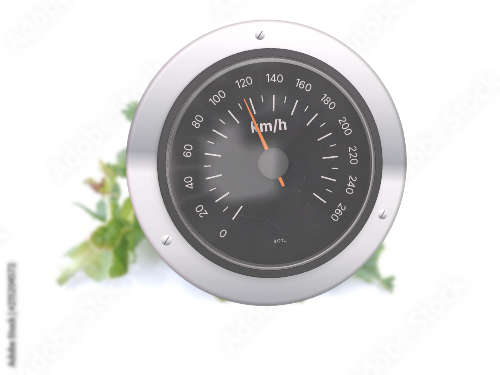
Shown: 115 km/h
